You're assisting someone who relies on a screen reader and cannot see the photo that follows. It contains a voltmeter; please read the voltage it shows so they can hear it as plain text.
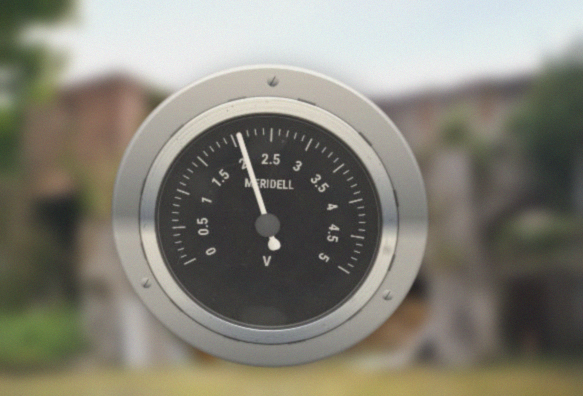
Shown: 2.1 V
